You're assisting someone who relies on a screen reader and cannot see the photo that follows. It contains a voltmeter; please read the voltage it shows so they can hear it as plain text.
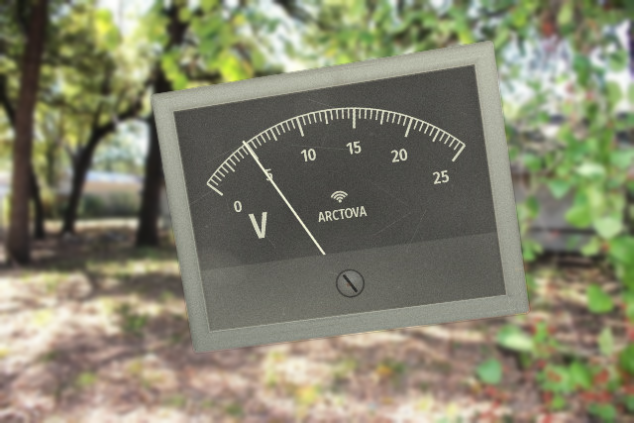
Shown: 5 V
